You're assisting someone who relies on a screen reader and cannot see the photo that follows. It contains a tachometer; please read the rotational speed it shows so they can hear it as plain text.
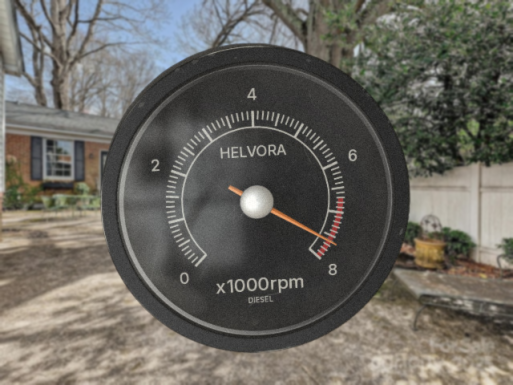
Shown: 7600 rpm
